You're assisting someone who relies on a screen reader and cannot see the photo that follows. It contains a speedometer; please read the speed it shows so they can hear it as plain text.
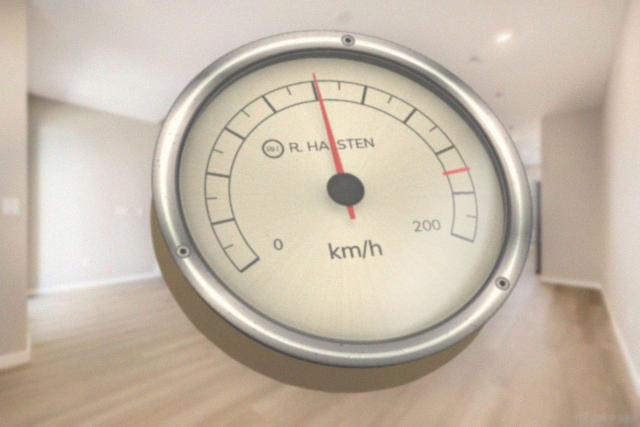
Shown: 100 km/h
